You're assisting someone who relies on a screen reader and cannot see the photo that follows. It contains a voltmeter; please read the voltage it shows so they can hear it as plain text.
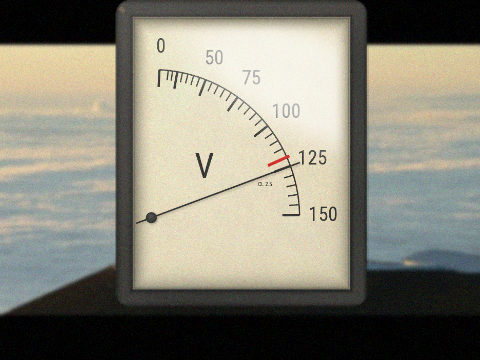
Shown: 125 V
